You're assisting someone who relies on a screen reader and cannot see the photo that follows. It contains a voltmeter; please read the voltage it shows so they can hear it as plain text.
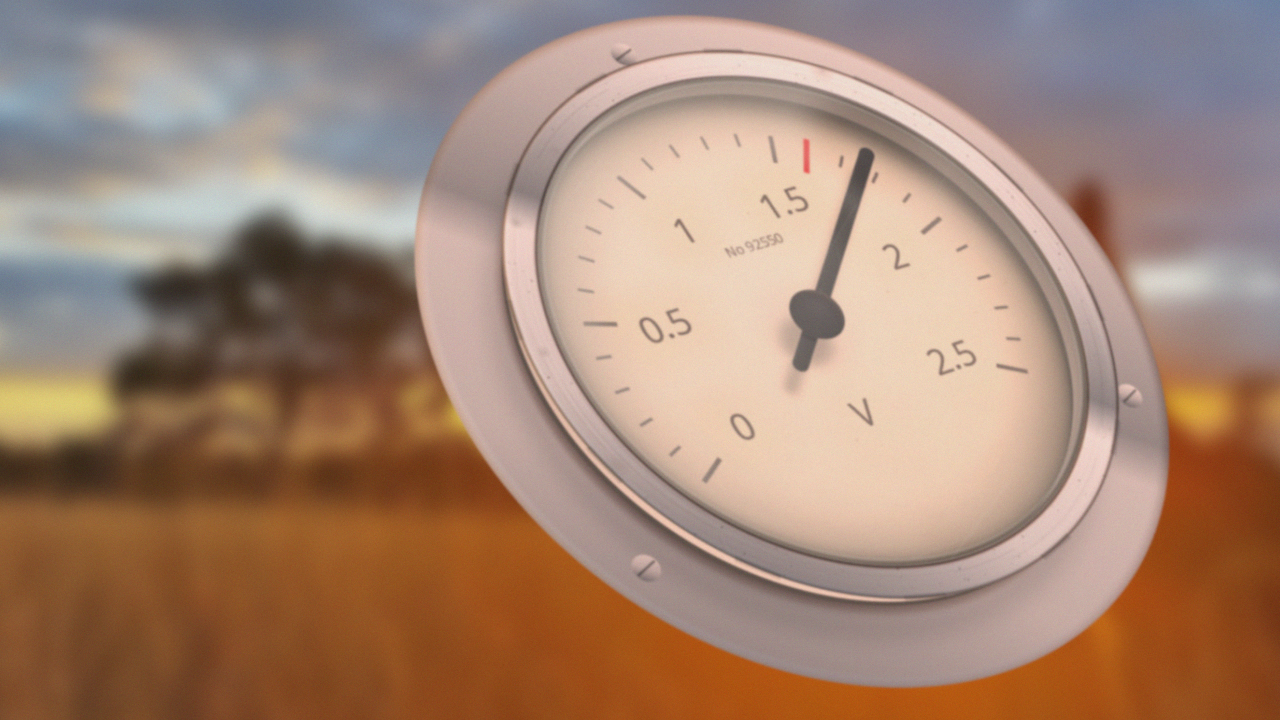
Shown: 1.75 V
